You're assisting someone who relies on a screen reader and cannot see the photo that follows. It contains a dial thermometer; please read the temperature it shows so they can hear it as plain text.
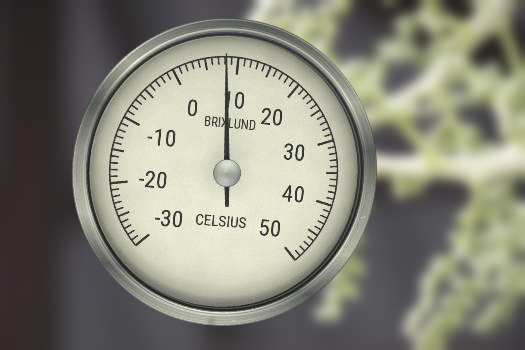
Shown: 8 °C
